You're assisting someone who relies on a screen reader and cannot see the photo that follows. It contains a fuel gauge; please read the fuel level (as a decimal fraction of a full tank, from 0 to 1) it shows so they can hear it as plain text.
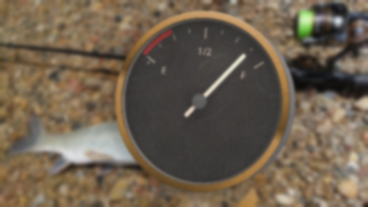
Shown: 0.875
